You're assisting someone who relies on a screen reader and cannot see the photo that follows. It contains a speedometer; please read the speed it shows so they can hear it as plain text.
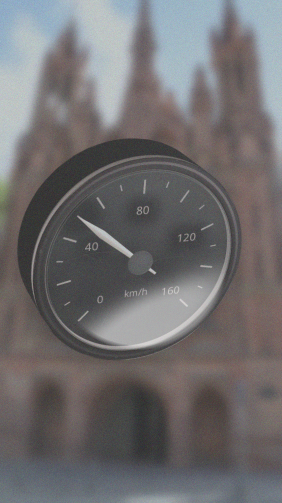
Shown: 50 km/h
